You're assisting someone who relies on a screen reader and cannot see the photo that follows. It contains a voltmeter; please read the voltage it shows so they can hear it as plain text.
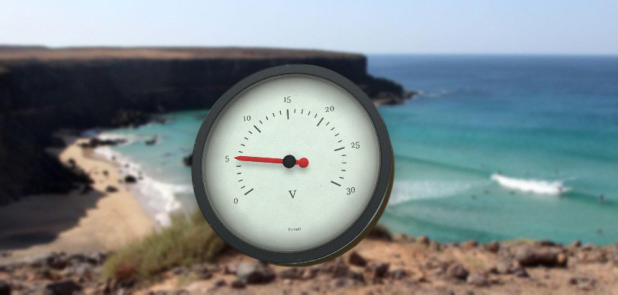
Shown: 5 V
